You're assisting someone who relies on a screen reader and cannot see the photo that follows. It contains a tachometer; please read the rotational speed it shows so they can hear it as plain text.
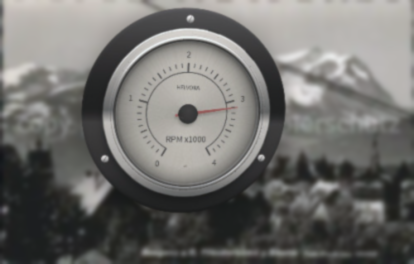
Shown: 3100 rpm
